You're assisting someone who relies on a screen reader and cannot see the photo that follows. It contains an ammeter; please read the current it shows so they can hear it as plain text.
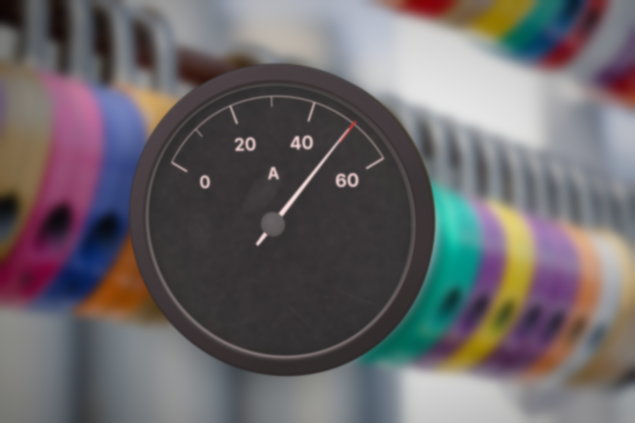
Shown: 50 A
